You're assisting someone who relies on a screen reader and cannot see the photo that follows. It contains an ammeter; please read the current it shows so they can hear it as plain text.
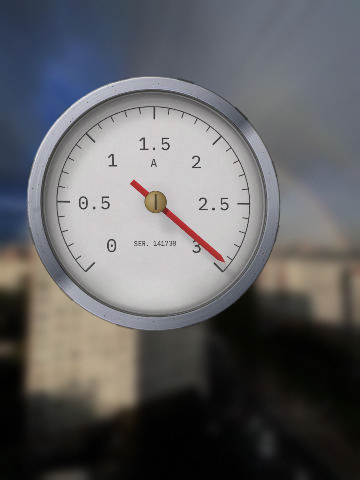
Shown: 2.95 A
